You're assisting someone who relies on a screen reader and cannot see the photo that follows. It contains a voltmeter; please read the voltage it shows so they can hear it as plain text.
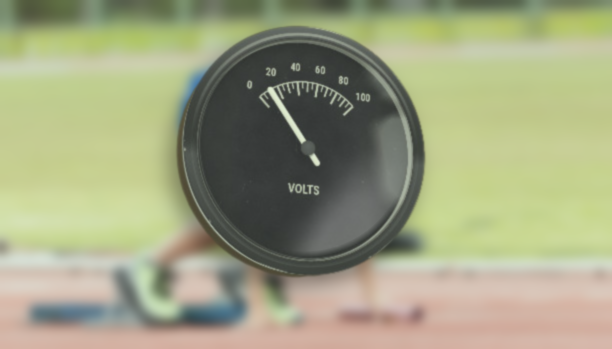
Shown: 10 V
